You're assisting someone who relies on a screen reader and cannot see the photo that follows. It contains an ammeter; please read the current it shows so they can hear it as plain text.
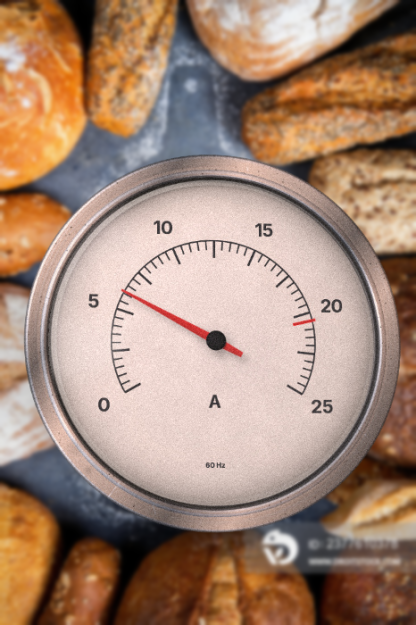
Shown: 6 A
